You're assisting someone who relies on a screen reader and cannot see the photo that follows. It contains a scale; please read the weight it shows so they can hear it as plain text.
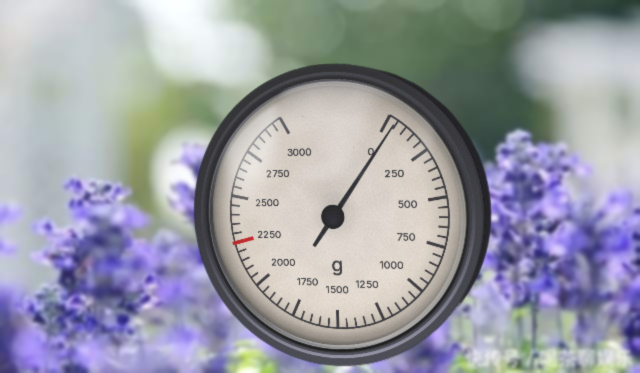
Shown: 50 g
